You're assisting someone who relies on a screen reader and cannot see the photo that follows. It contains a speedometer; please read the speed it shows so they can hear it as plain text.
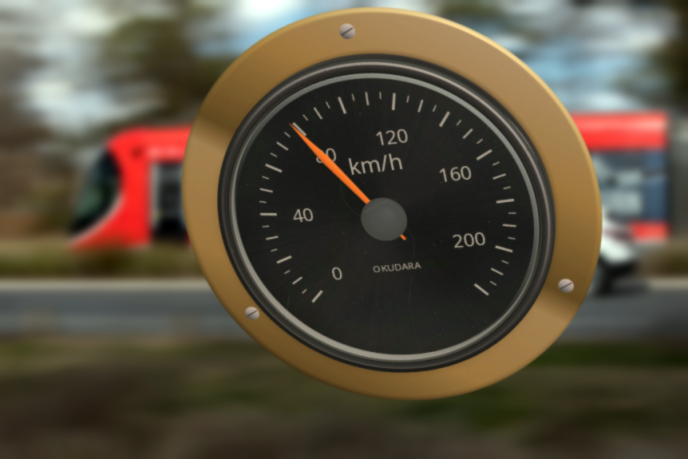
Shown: 80 km/h
